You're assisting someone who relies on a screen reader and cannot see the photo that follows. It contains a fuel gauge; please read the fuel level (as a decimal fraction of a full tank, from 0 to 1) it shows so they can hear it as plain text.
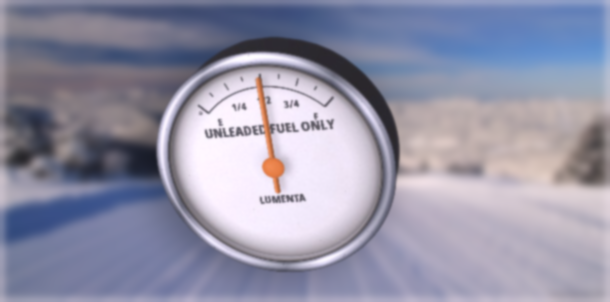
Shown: 0.5
